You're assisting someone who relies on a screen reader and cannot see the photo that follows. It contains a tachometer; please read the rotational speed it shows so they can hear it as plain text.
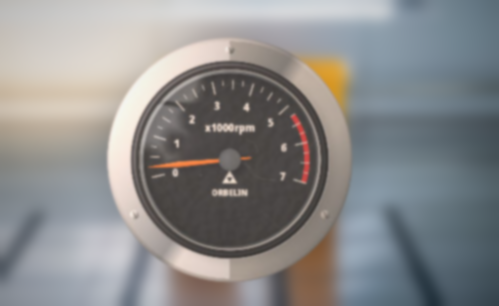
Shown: 250 rpm
